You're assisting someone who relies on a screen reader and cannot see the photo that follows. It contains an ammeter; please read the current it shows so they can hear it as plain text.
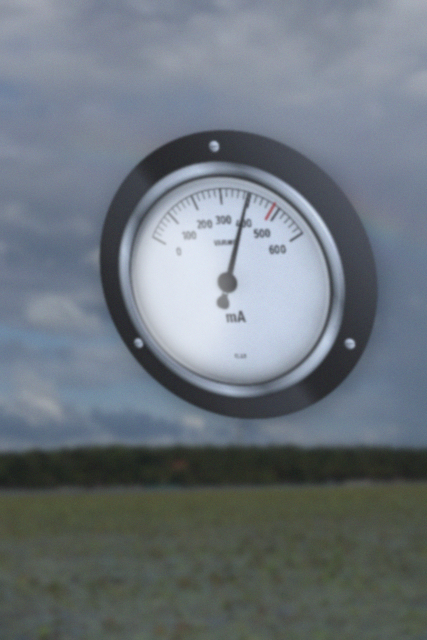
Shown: 400 mA
